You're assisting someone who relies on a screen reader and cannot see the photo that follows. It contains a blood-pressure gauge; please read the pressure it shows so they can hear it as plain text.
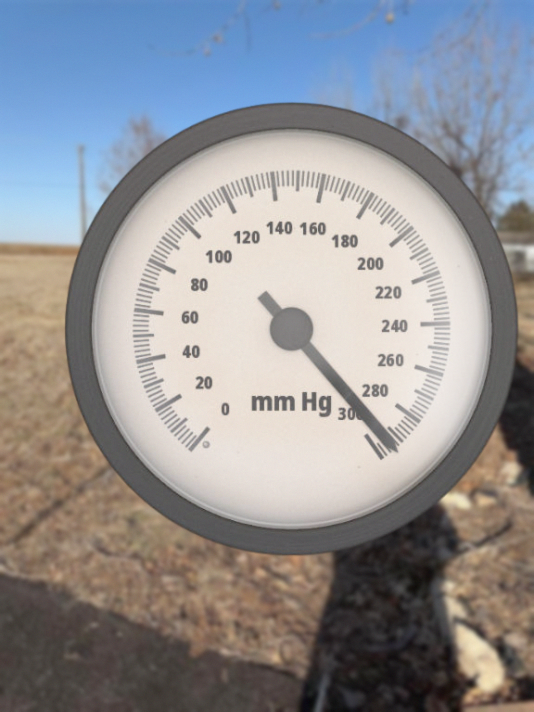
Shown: 294 mmHg
